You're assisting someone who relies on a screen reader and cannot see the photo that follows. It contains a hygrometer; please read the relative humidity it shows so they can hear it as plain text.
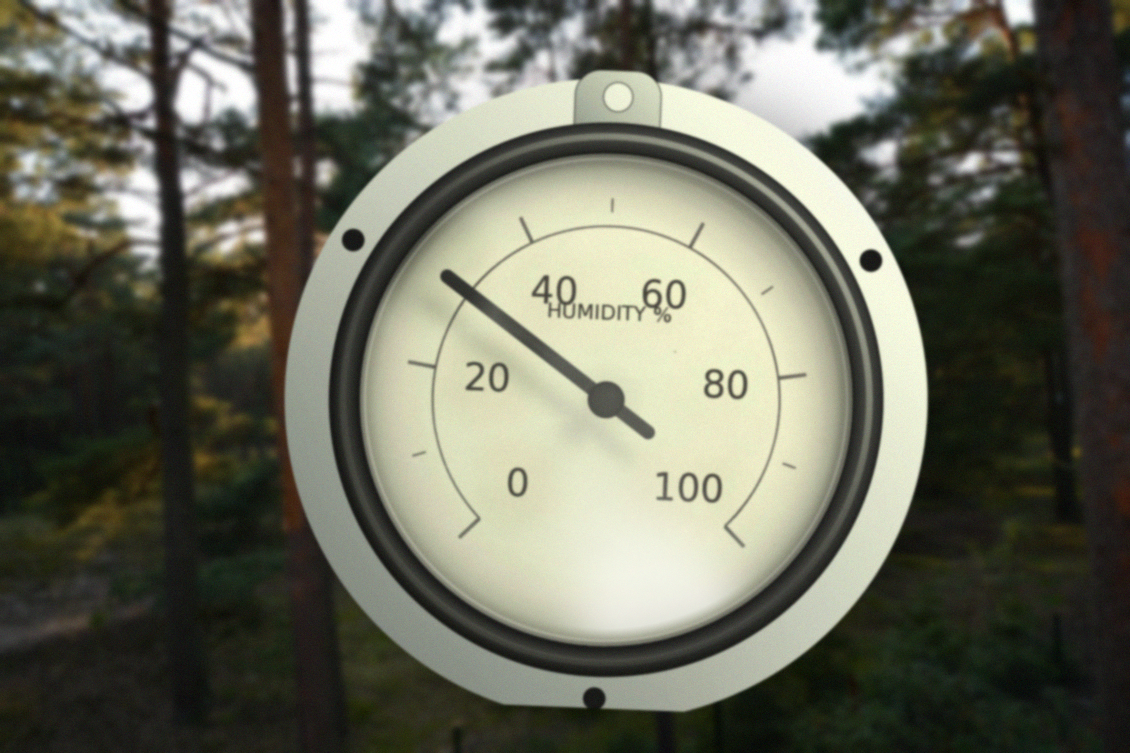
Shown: 30 %
